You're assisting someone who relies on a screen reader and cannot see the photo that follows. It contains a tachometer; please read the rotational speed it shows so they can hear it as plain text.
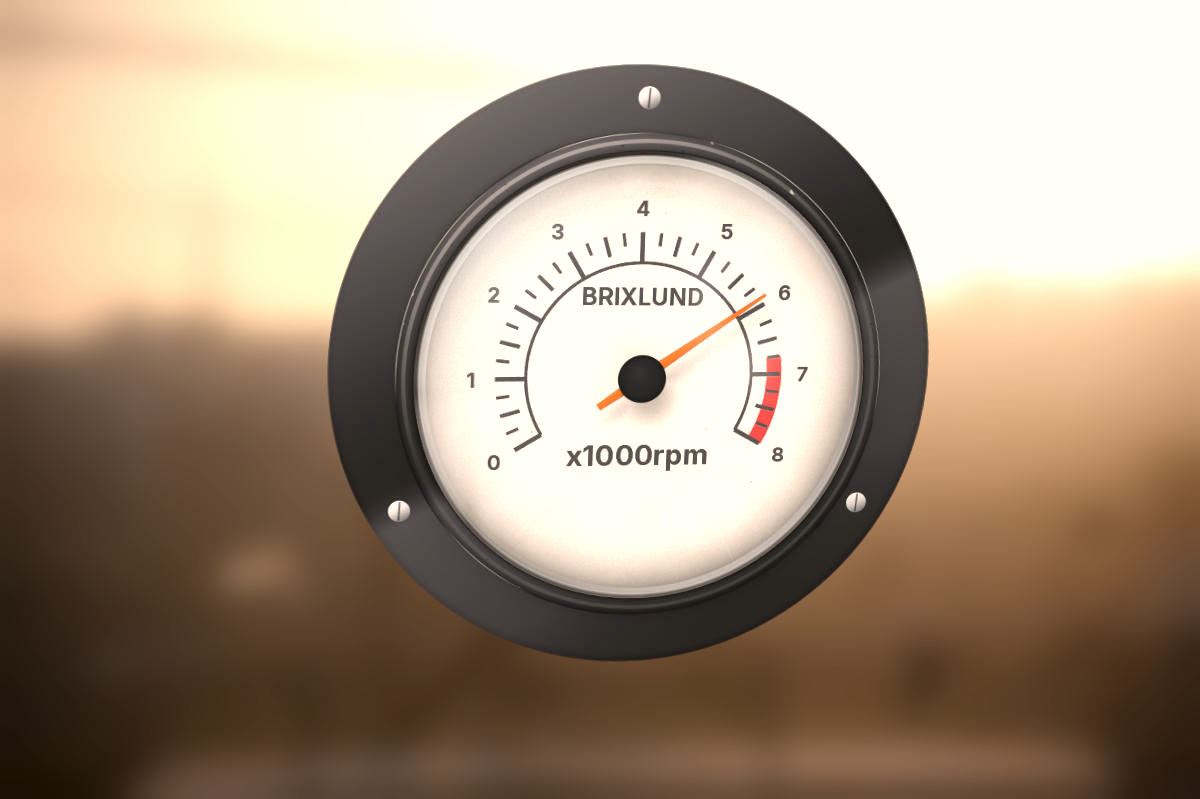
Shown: 5875 rpm
